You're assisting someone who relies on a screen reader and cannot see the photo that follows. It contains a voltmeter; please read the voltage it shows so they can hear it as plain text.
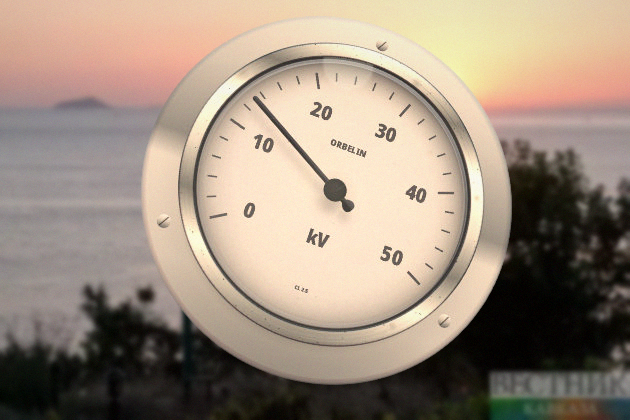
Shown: 13 kV
